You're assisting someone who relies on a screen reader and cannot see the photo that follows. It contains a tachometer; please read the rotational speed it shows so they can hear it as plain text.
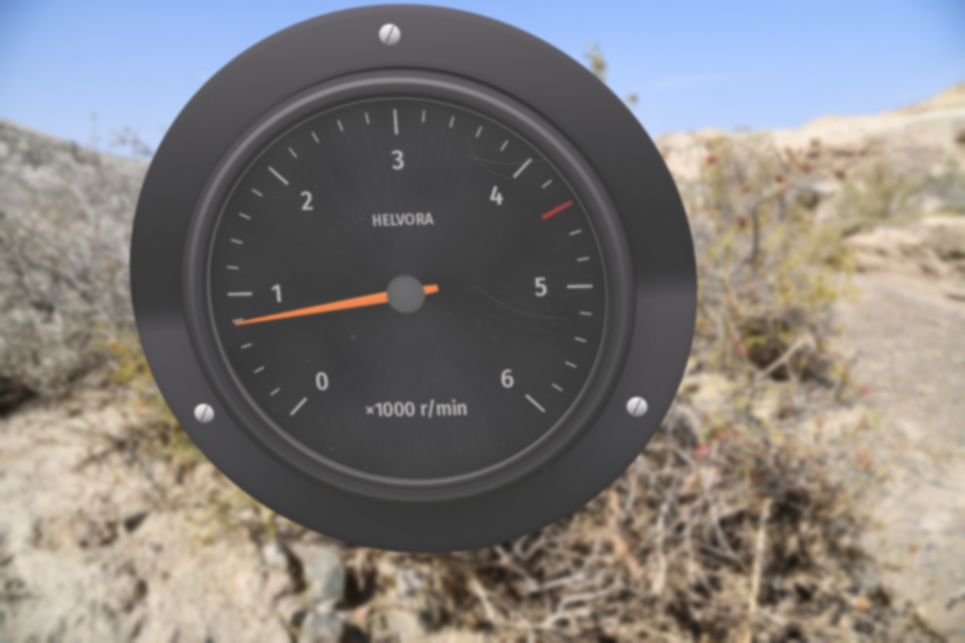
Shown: 800 rpm
